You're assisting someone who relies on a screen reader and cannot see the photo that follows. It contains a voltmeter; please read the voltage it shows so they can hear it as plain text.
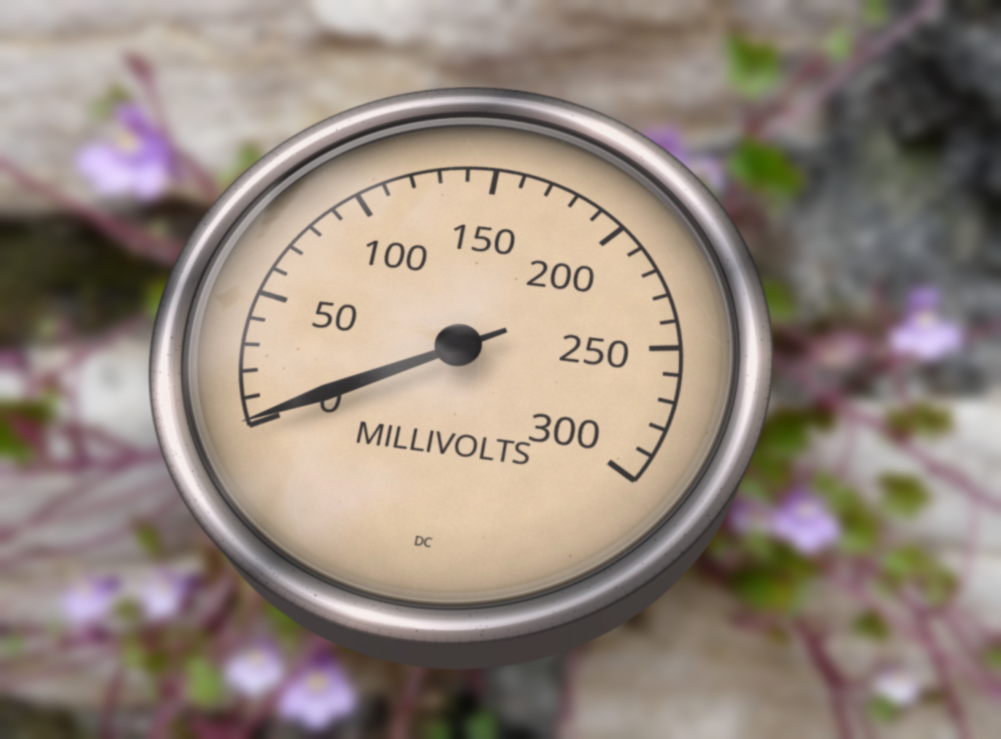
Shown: 0 mV
